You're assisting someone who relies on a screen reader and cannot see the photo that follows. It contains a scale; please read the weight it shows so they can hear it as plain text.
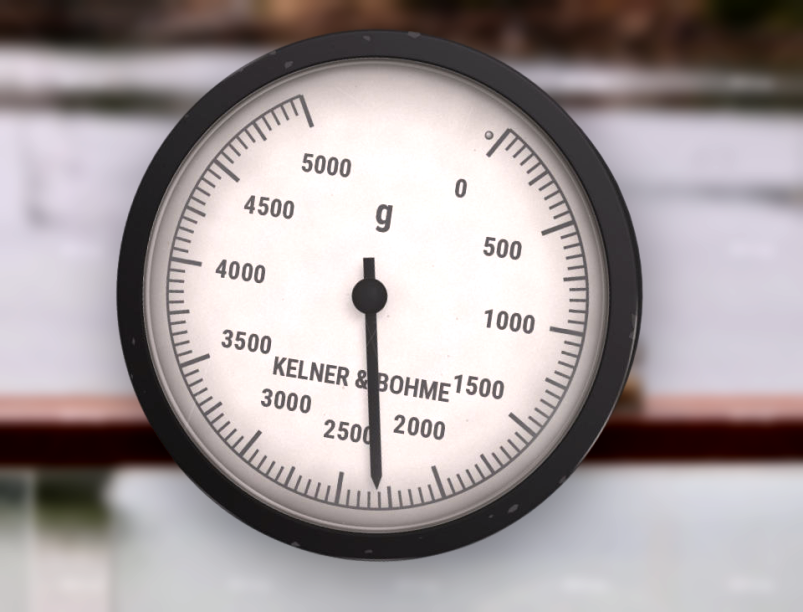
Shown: 2300 g
